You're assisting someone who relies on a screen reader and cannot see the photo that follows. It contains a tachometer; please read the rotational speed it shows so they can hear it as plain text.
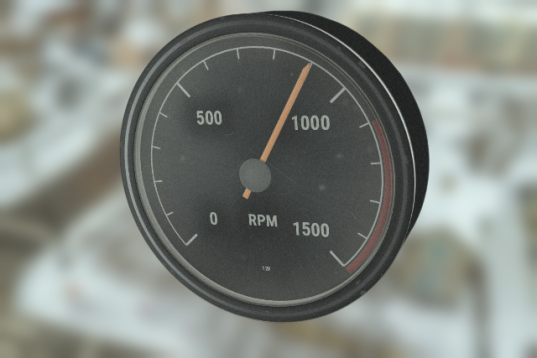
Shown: 900 rpm
